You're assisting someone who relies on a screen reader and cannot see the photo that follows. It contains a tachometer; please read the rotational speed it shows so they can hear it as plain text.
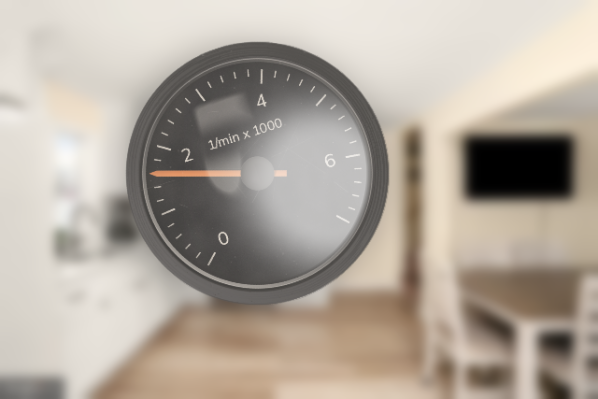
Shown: 1600 rpm
